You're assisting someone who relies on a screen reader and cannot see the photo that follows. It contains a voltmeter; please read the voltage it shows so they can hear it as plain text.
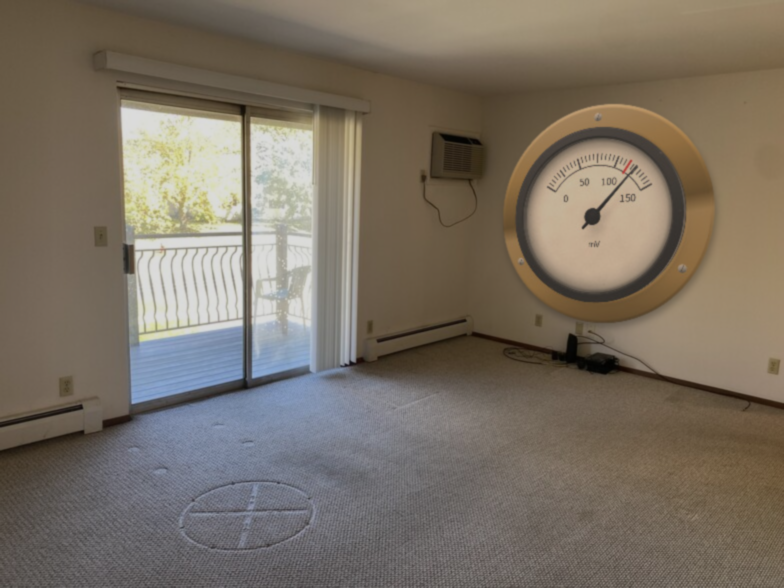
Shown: 125 mV
